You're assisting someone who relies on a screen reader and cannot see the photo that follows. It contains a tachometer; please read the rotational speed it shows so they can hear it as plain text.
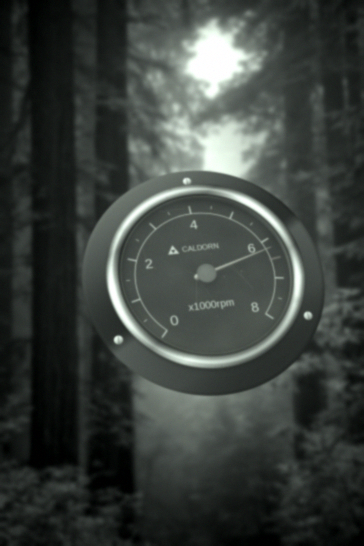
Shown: 6250 rpm
